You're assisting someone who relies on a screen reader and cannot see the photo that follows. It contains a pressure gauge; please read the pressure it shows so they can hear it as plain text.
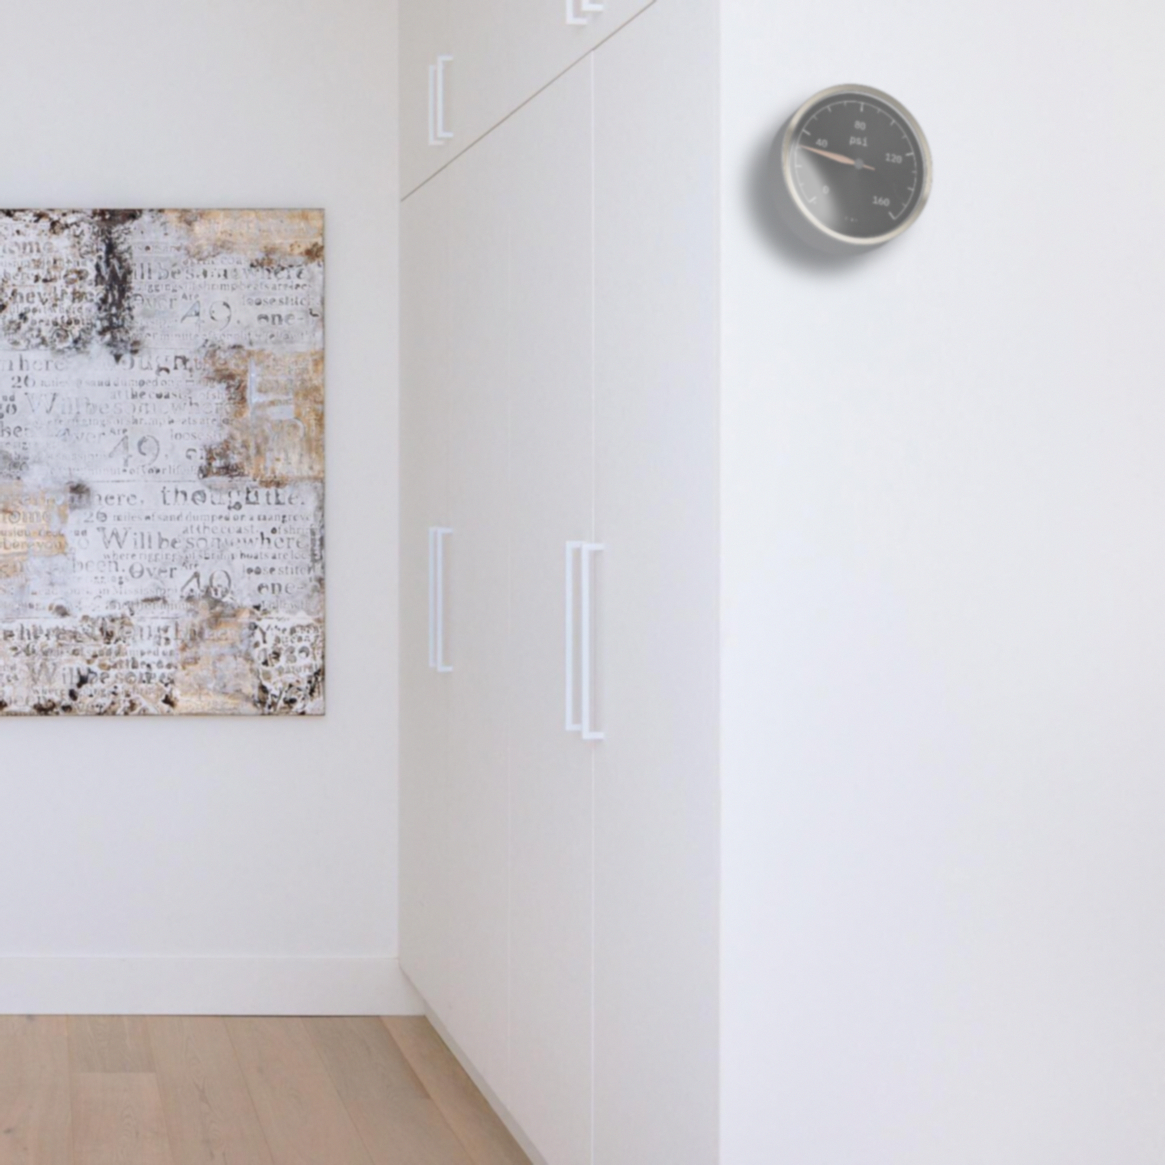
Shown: 30 psi
